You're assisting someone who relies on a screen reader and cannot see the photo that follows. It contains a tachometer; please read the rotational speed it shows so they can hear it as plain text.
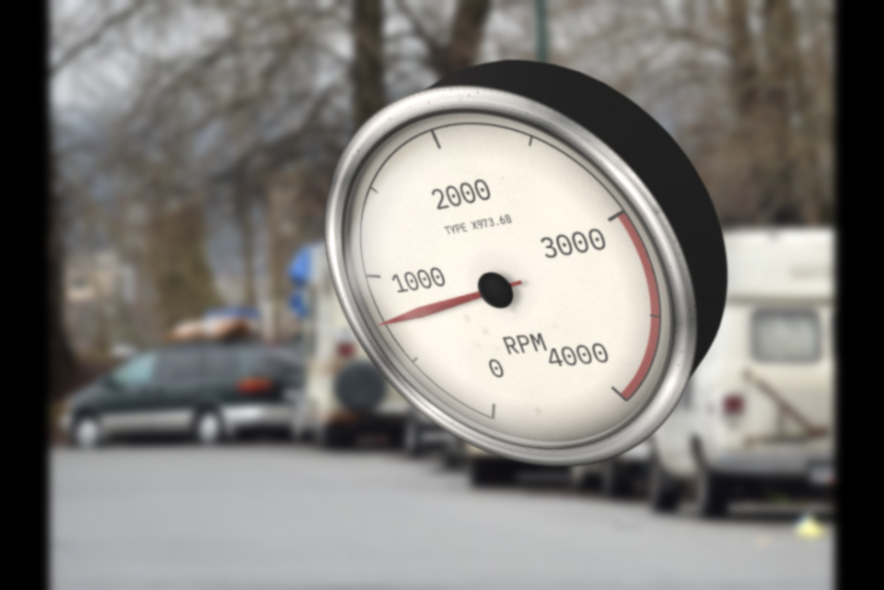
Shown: 750 rpm
